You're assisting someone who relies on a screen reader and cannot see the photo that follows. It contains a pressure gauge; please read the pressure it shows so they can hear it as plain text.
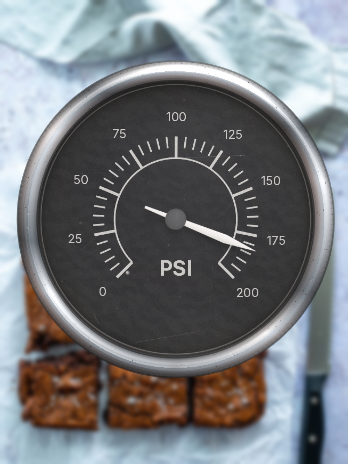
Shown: 182.5 psi
